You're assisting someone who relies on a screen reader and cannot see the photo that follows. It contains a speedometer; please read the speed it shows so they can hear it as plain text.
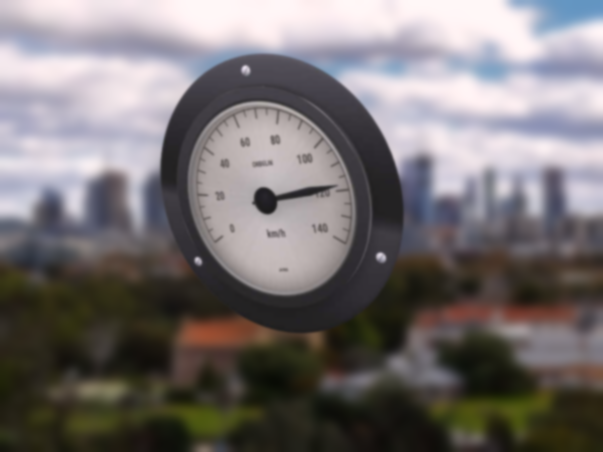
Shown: 117.5 km/h
